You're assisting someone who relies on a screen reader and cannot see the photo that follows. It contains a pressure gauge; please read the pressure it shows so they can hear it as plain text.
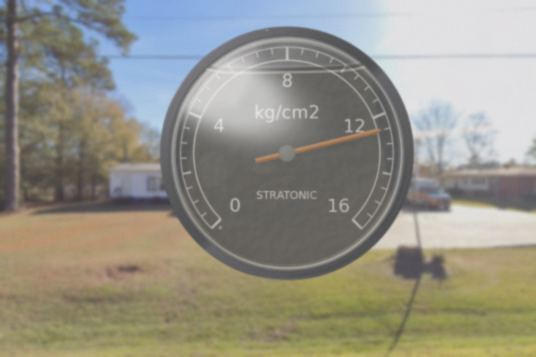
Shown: 12.5 kg/cm²
